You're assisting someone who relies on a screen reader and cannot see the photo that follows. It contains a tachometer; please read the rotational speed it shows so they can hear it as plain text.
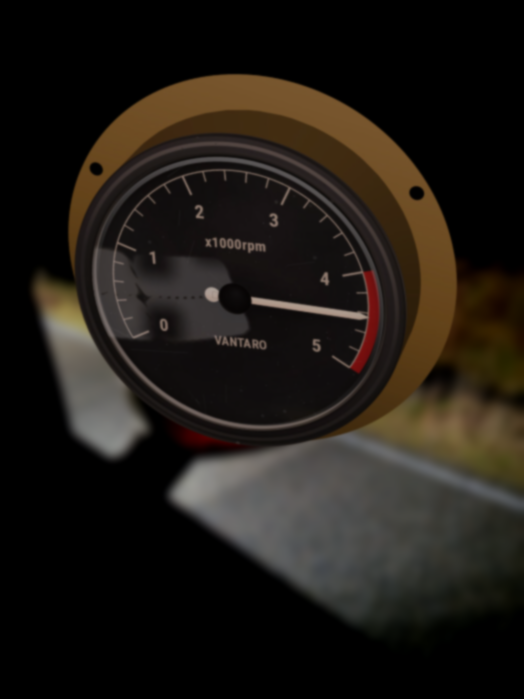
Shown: 4400 rpm
